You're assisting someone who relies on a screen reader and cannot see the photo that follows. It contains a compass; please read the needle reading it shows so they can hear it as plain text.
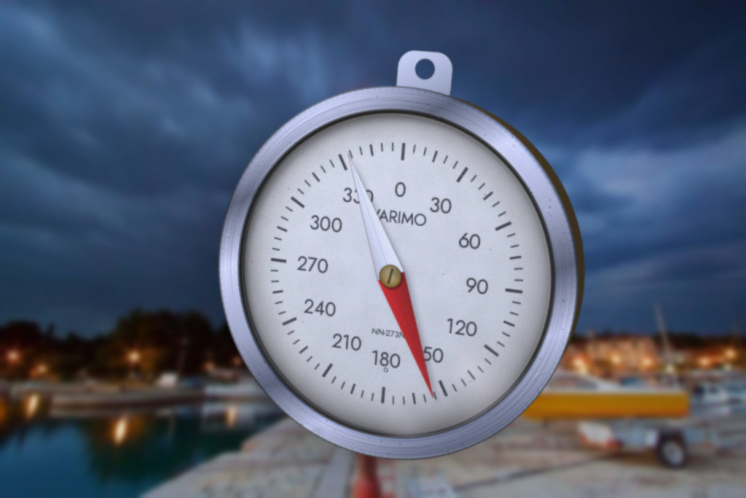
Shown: 155 °
